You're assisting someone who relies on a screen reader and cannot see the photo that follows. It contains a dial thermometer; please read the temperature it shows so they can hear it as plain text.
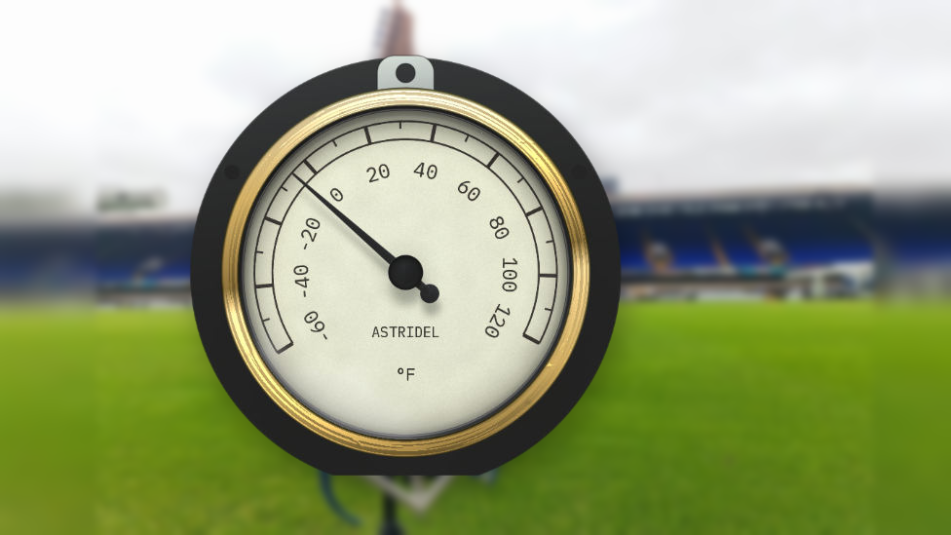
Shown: -5 °F
